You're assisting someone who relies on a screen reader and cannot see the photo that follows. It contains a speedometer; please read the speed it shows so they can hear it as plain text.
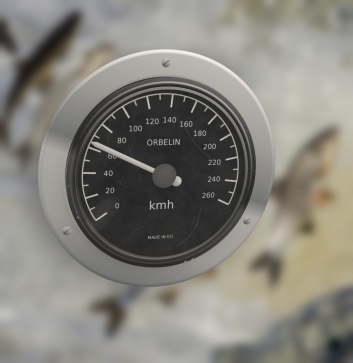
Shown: 65 km/h
